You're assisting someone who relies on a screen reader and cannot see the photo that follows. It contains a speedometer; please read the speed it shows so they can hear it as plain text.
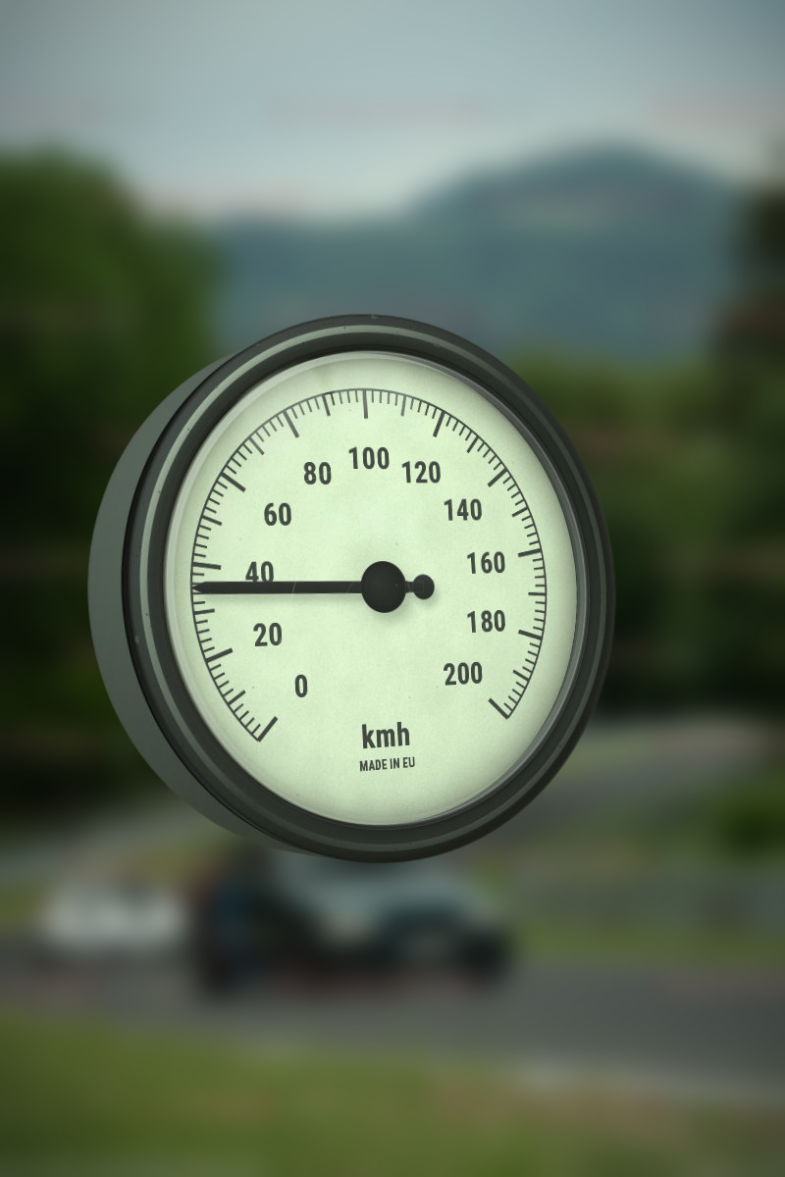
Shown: 35 km/h
